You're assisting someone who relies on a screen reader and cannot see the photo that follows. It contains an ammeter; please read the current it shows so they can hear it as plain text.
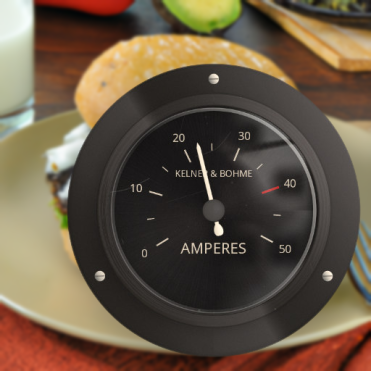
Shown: 22.5 A
